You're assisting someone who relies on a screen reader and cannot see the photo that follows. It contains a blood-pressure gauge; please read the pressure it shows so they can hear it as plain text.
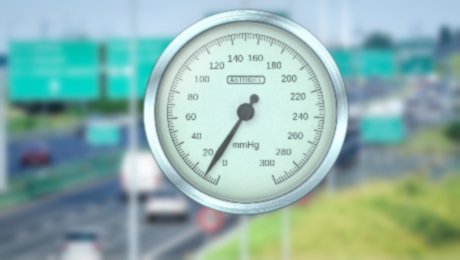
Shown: 10 mmHg
